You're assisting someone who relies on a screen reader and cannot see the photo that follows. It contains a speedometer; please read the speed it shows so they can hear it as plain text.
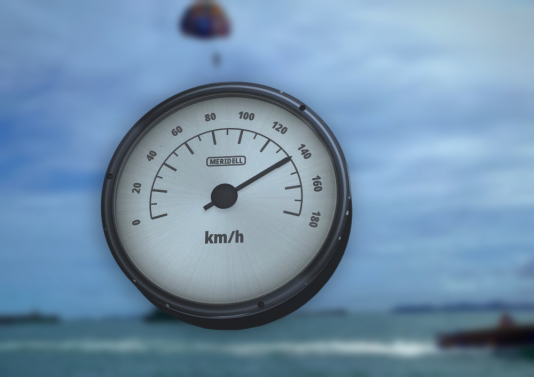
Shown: 140 km/h
